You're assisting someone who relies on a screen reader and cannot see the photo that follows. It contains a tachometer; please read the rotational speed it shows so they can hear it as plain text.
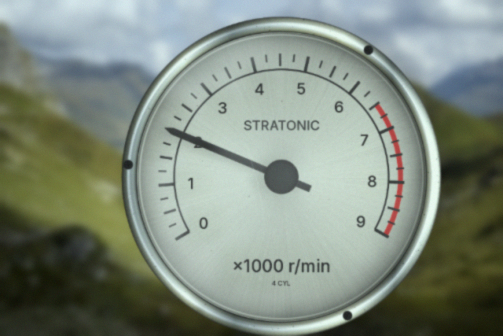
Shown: 2000 rpm
